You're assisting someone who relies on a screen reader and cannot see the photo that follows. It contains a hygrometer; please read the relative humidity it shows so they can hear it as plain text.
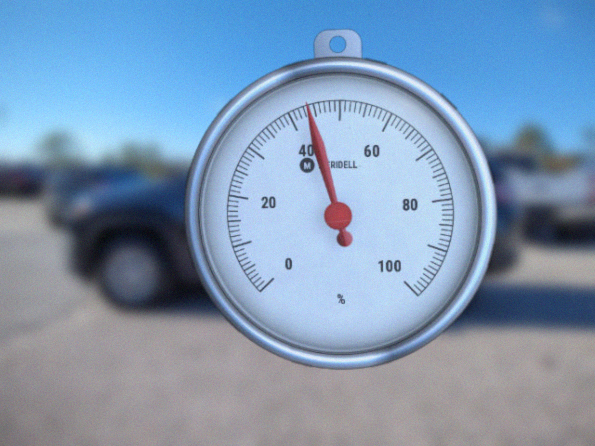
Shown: 44 %
